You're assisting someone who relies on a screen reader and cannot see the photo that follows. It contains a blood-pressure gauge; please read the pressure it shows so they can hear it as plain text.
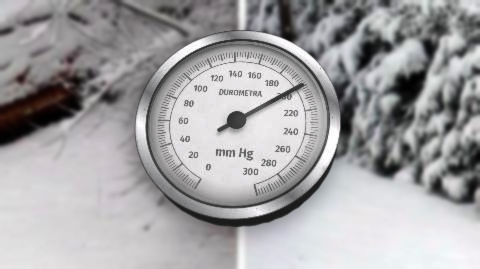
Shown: 200 mmHg
